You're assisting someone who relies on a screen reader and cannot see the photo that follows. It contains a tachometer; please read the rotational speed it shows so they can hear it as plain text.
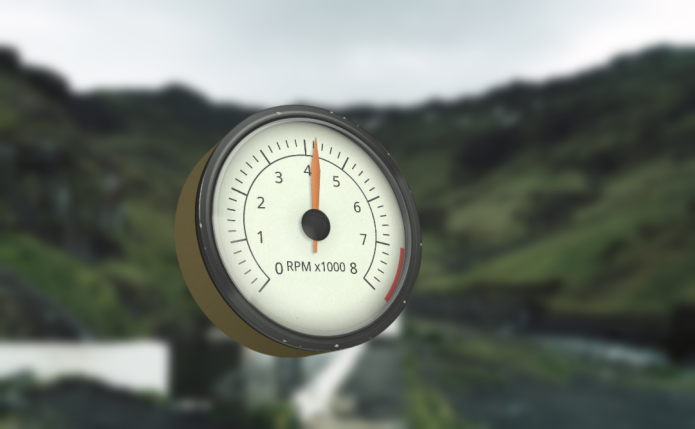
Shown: 4200 rpm
